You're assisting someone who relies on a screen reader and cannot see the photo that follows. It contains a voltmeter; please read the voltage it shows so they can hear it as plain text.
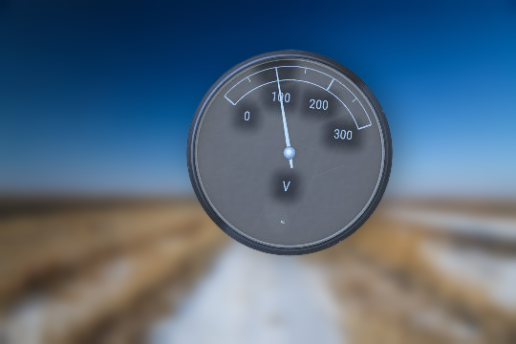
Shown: 100 V
